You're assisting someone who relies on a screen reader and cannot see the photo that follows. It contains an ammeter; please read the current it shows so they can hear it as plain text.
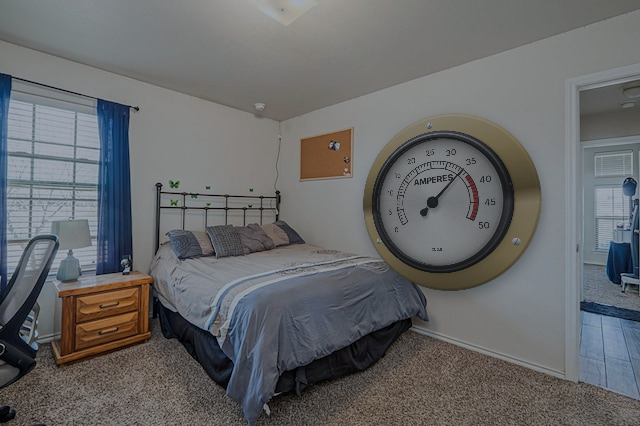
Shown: 35 A
